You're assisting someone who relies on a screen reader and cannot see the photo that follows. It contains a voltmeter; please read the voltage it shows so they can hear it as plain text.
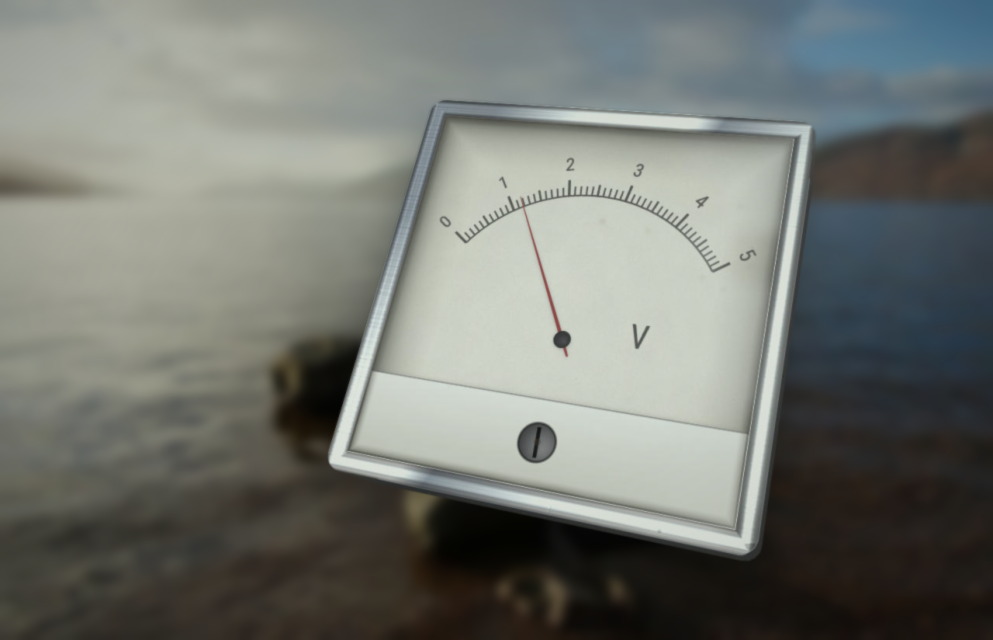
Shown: 1.2 V
